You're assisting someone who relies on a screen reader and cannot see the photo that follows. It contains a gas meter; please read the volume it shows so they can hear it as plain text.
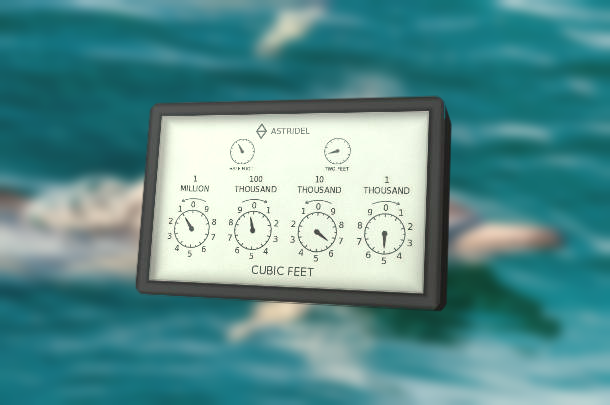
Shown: 96500 ft³
